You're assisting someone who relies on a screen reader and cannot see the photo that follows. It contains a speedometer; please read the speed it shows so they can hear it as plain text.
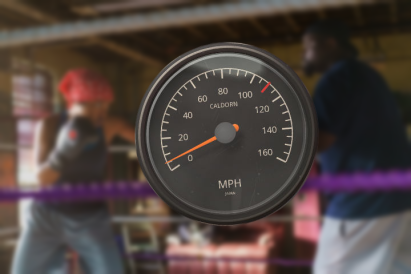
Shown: 5 mph
